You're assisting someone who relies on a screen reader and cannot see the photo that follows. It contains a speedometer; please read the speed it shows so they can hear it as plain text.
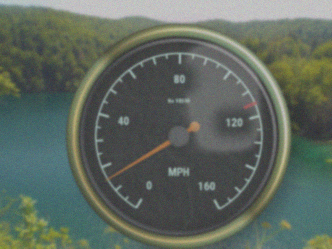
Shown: 15 mph
